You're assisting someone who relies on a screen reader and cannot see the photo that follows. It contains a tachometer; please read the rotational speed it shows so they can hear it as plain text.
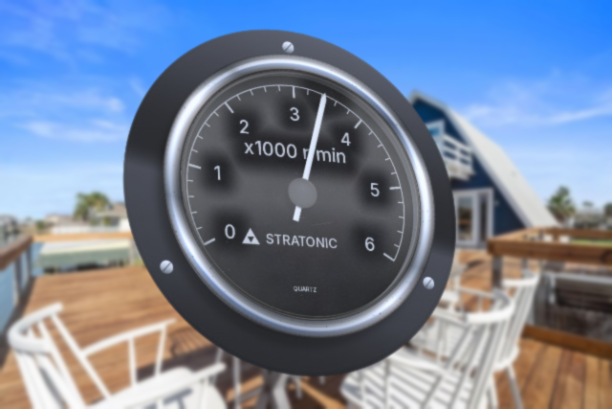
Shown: 3400 rpm
